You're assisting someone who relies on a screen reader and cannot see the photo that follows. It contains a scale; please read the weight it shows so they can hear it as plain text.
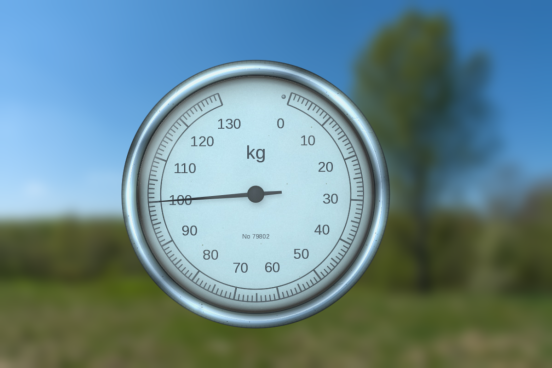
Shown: 100 kg
